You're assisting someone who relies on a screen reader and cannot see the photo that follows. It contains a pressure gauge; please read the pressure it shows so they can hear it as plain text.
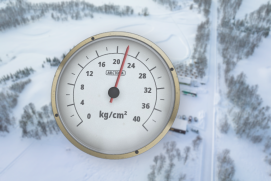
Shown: 22 kg/cm²
